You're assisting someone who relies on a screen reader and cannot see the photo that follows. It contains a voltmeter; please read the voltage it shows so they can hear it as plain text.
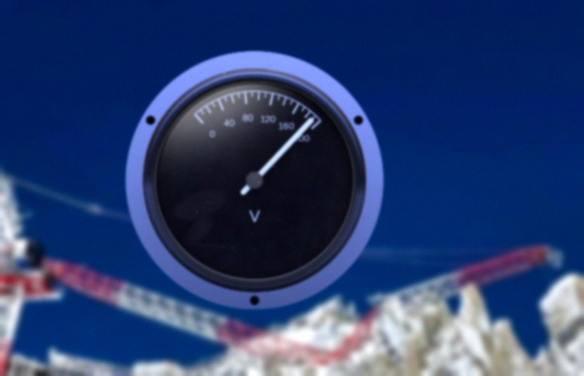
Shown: 190 V
